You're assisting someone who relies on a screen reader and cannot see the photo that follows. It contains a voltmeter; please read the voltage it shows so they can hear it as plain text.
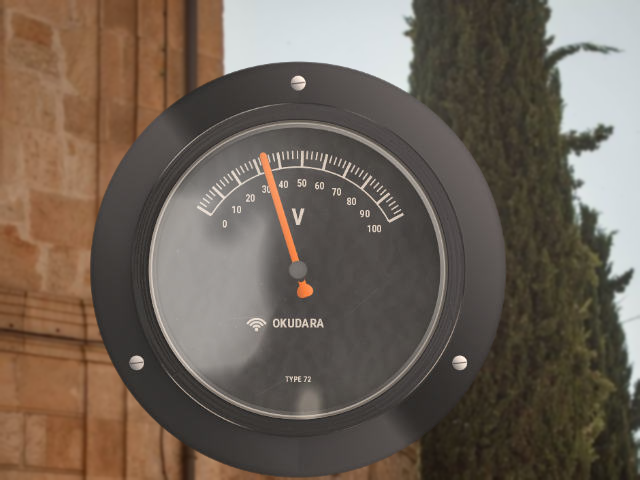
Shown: 34 V
